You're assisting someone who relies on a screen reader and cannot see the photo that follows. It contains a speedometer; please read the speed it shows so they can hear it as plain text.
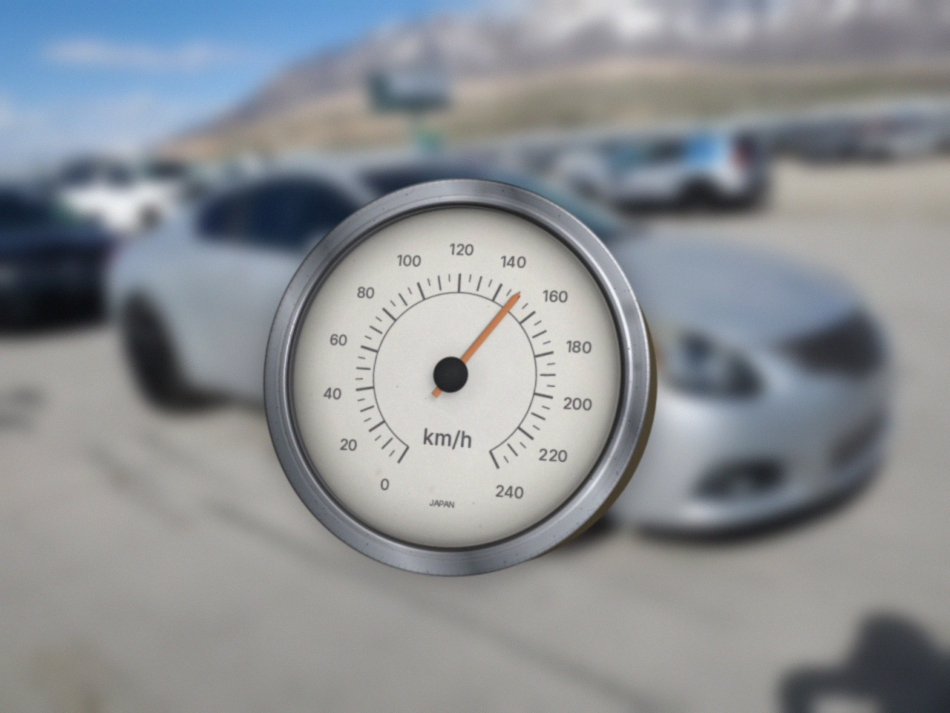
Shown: 150 km/h
